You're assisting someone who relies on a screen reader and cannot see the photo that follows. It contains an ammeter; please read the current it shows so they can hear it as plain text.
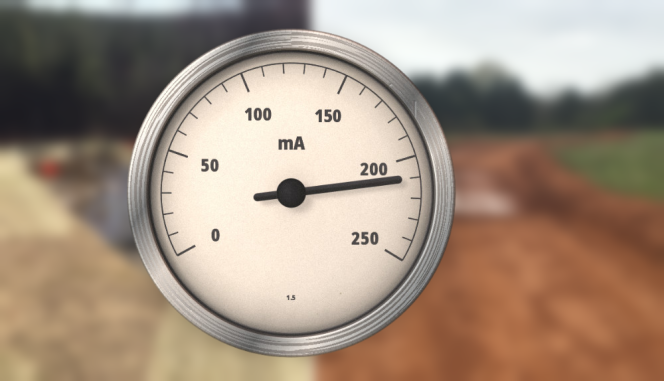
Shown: 210 mA
